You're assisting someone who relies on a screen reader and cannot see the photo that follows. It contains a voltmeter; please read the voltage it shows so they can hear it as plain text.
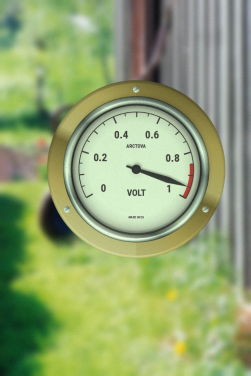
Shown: 0.95 V
